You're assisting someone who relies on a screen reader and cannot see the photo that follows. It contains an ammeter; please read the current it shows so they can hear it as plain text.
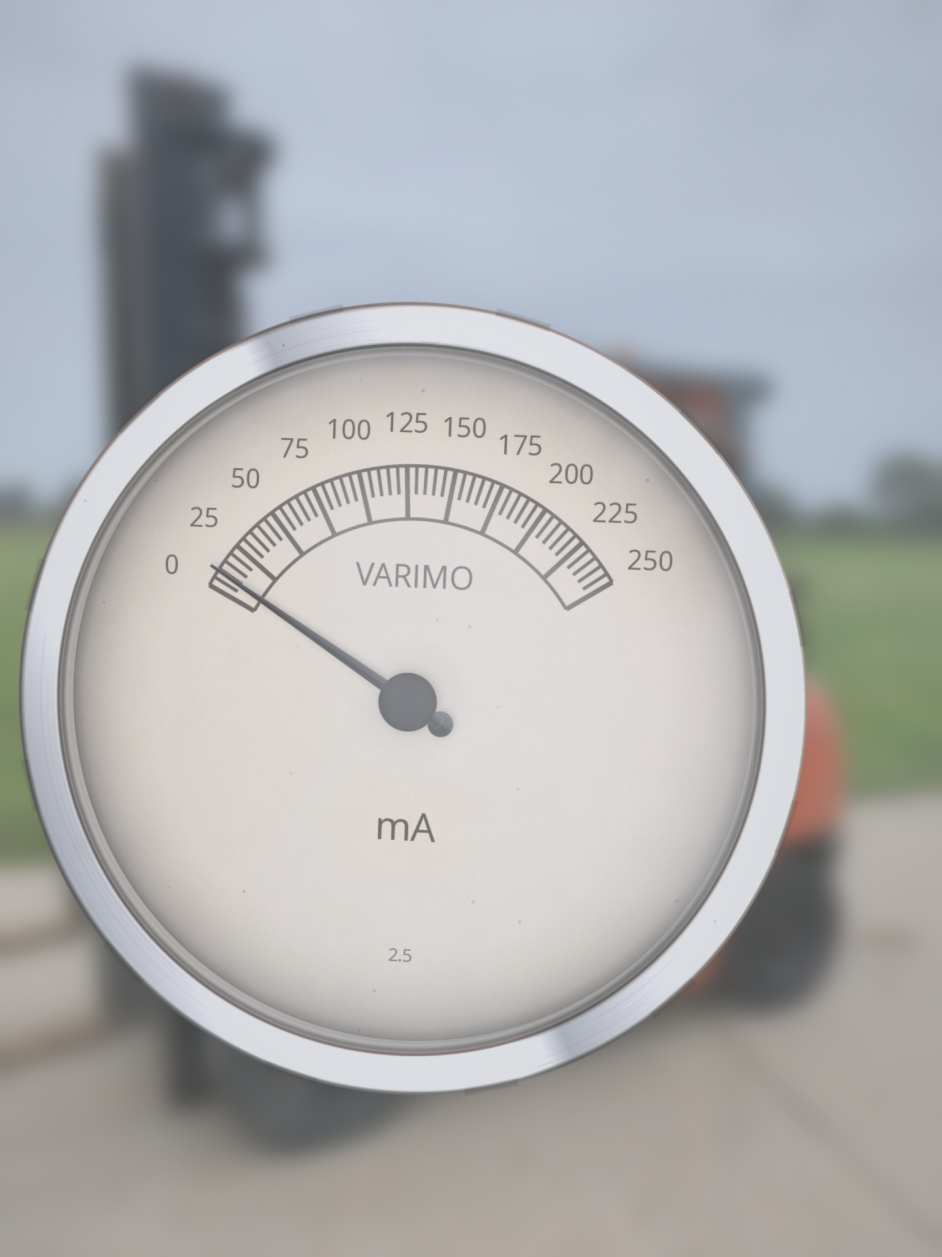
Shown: 10 mA
